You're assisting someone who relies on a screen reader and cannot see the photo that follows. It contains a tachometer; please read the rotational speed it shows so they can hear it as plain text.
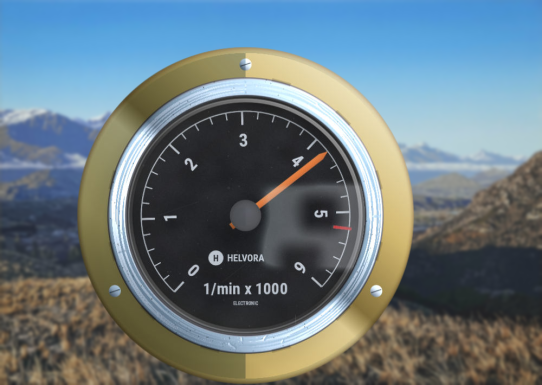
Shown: 4200 rpm
